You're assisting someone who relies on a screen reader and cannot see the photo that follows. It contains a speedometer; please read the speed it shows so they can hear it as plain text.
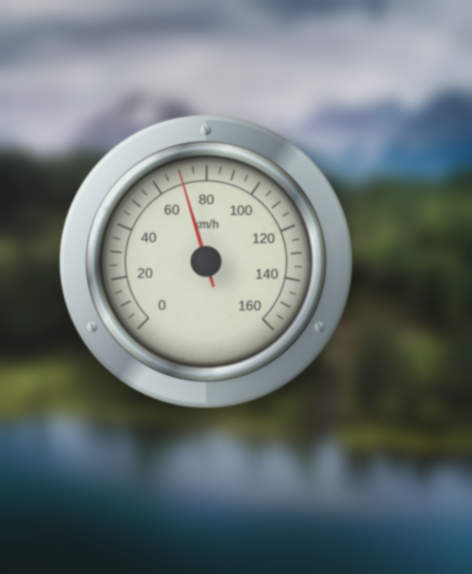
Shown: 70 km/h
